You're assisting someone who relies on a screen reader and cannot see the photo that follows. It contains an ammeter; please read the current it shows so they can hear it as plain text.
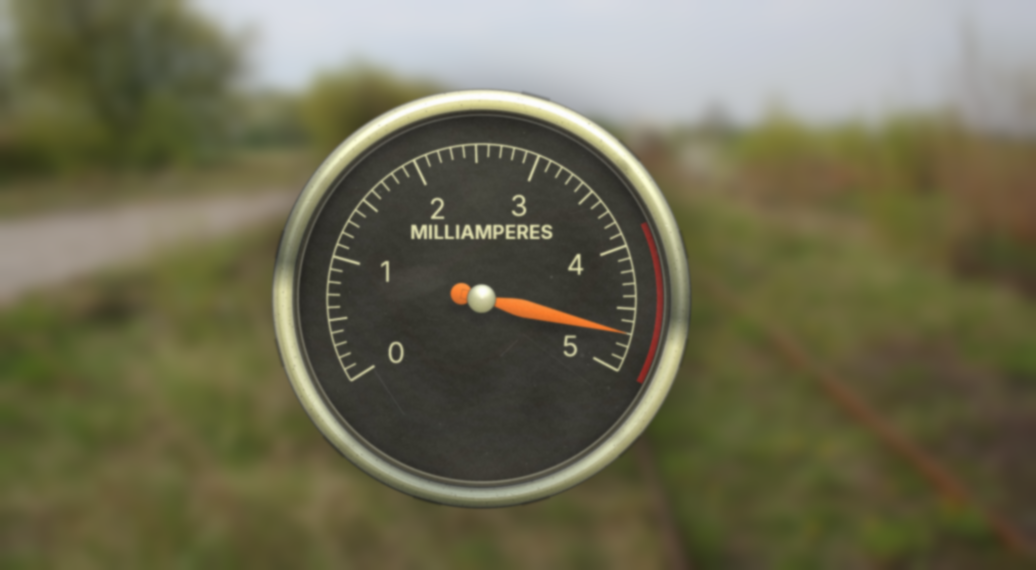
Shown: 4.7 mA
